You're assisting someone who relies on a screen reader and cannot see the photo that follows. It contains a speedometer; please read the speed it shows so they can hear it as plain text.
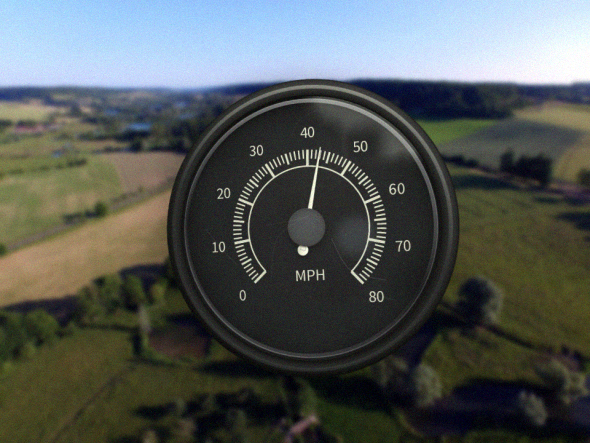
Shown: 43 mph
